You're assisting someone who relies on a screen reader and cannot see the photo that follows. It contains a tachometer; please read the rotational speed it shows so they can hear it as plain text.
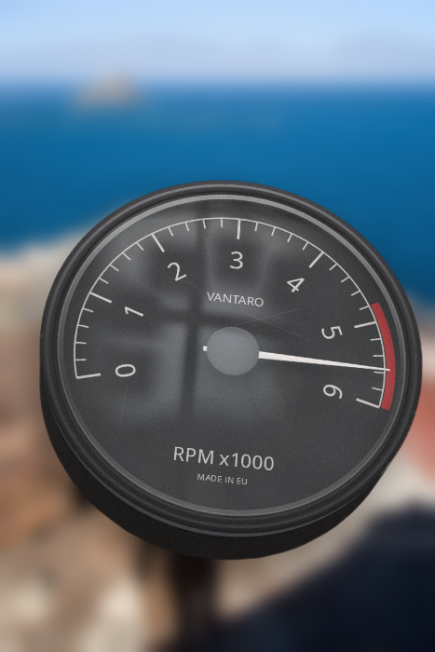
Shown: 5600 rpm
